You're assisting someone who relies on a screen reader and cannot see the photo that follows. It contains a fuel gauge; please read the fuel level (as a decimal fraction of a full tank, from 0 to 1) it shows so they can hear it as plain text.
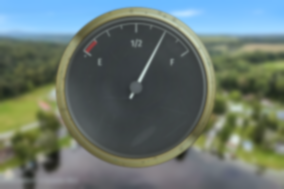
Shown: 0.75
